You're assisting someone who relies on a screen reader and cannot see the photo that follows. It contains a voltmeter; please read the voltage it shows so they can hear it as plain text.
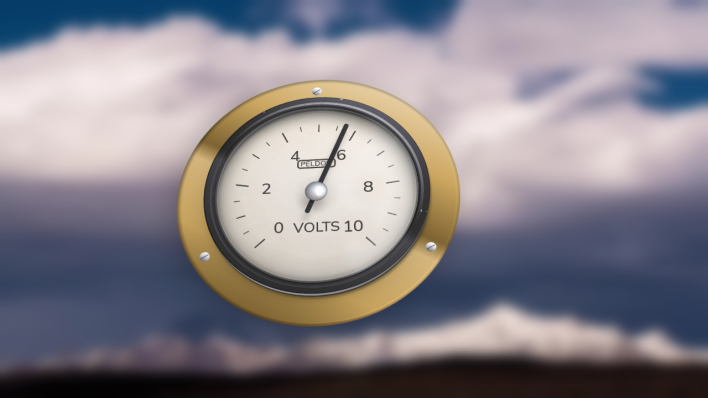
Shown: 5.75 V
